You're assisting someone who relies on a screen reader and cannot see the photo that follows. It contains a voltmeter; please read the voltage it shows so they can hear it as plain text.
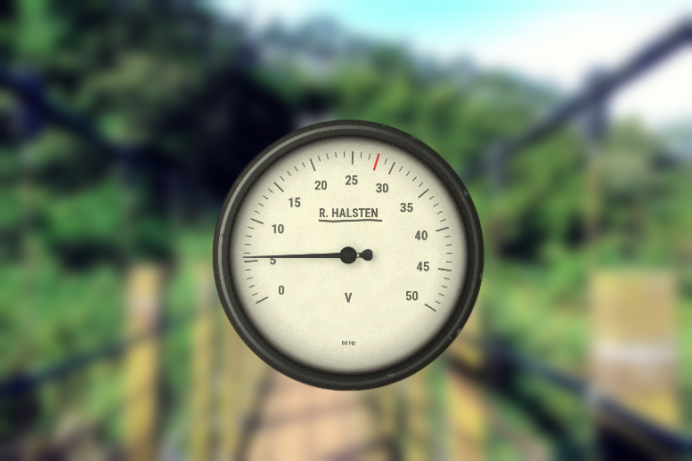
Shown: 5.5 V
